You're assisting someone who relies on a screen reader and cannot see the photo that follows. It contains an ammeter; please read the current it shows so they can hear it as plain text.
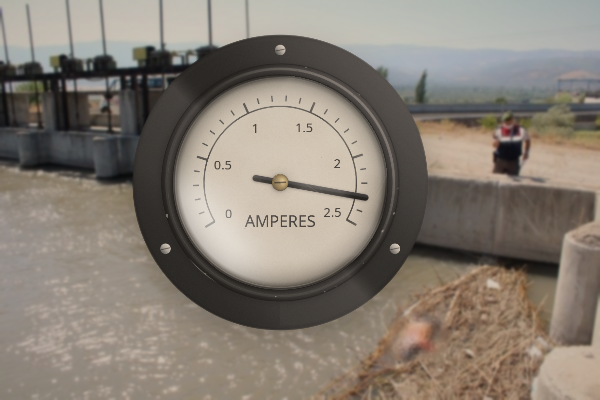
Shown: 2.3 A
